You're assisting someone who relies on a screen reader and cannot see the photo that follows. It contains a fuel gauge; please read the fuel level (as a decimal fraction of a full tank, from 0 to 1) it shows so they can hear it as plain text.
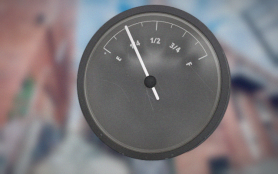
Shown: 0.25
